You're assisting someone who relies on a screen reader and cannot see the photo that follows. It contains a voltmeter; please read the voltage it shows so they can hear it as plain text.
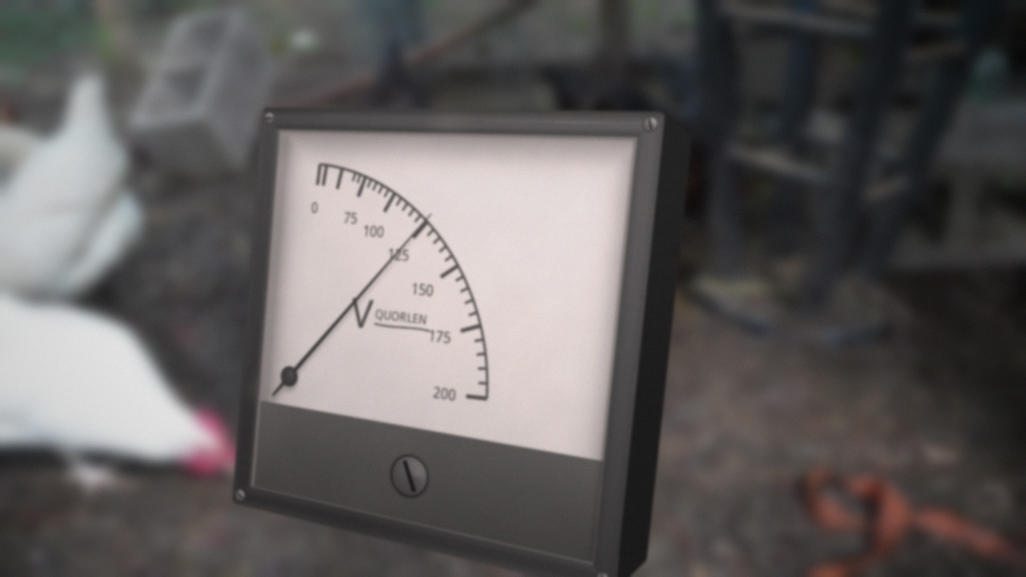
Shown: 125 V
